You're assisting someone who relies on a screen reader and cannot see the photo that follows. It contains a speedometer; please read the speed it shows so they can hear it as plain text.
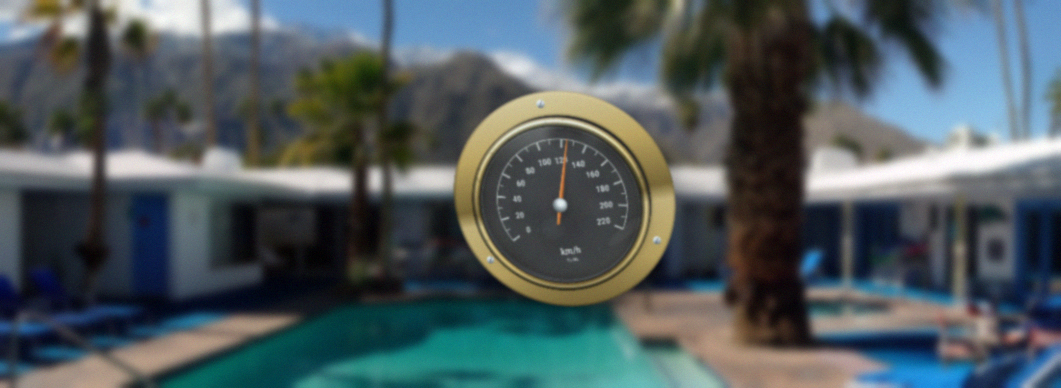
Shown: 125 km/h
